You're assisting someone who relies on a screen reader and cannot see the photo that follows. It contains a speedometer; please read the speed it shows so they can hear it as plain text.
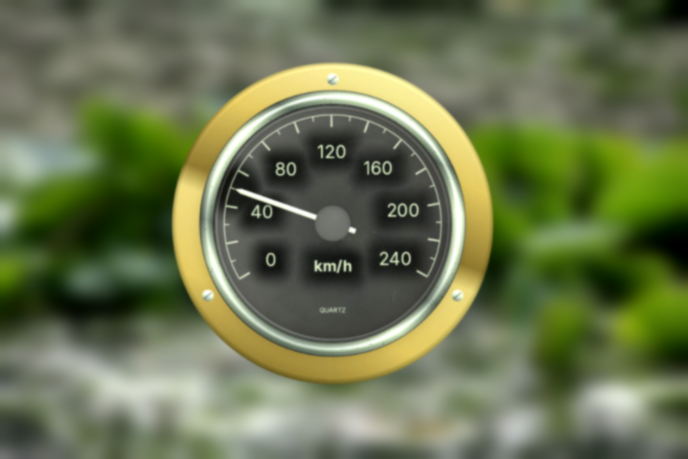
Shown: 50 km/h
